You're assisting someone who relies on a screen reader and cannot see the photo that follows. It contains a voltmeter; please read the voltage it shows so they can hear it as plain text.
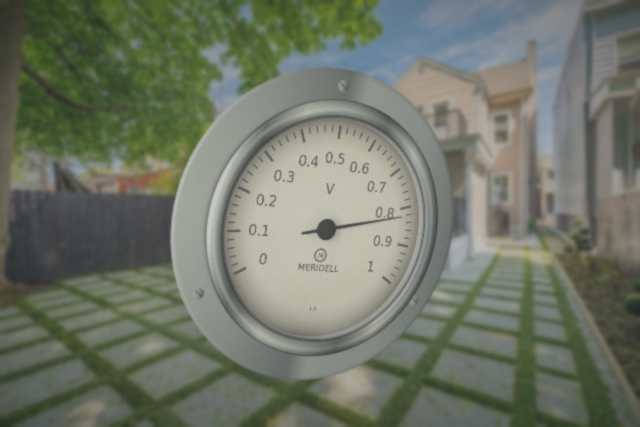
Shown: 0.82 V
